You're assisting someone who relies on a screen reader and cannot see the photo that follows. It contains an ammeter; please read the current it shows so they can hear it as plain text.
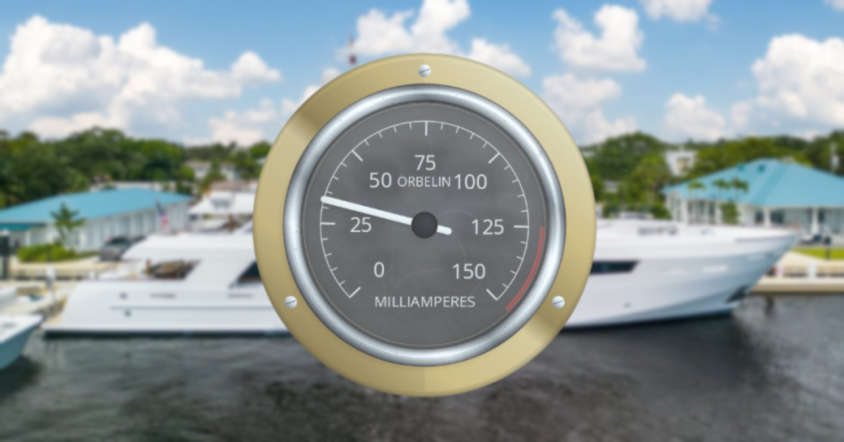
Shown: 32.5 mA
